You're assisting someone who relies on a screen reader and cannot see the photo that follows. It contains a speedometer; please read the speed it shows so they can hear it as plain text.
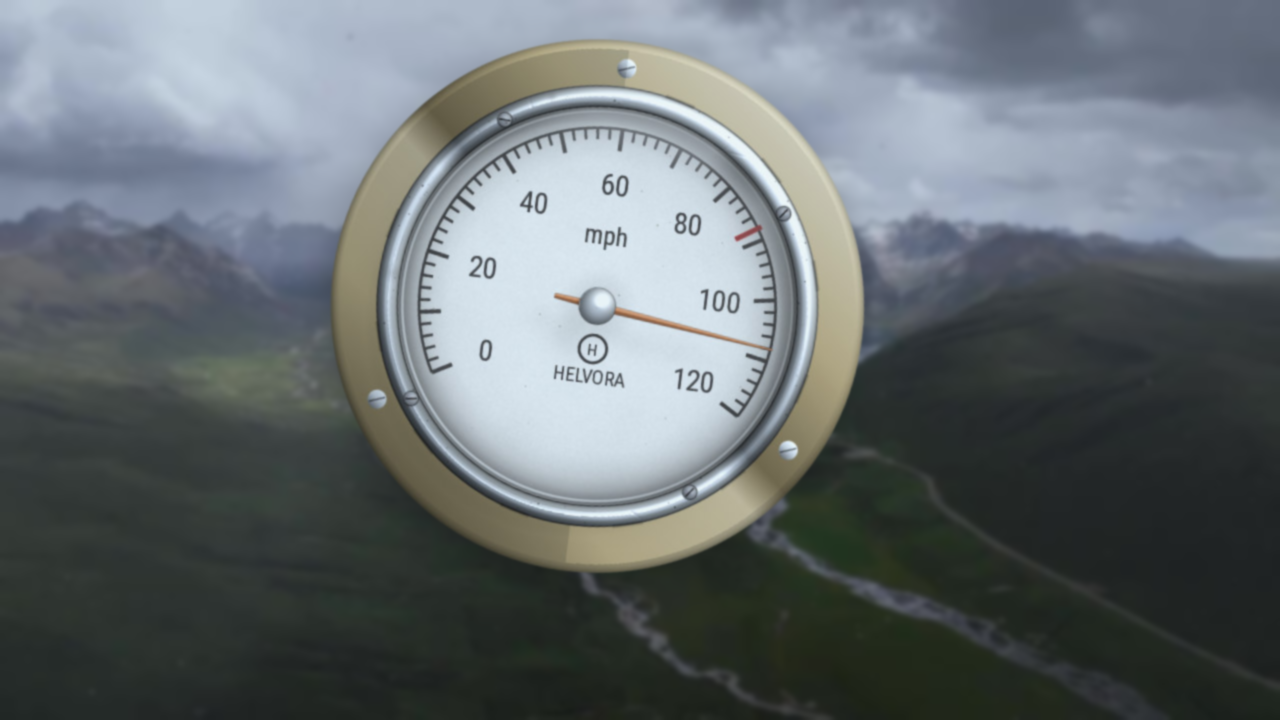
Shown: 108 mph
